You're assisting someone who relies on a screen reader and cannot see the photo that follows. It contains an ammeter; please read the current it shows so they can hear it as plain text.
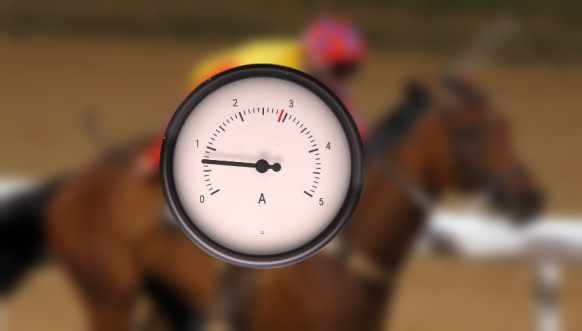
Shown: 0.7 A
